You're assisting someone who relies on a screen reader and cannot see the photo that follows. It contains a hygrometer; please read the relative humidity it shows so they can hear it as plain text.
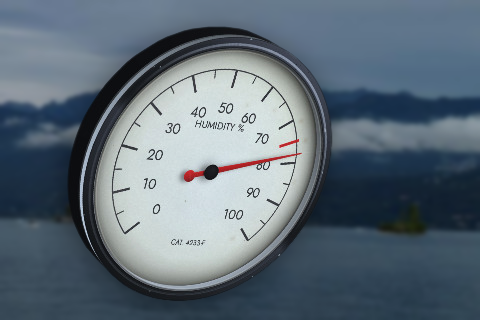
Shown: 77.5 %
